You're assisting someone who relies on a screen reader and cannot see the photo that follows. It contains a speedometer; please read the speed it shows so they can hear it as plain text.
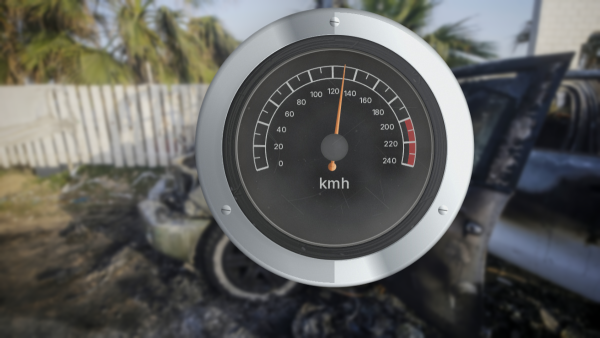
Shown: 130 km/h
